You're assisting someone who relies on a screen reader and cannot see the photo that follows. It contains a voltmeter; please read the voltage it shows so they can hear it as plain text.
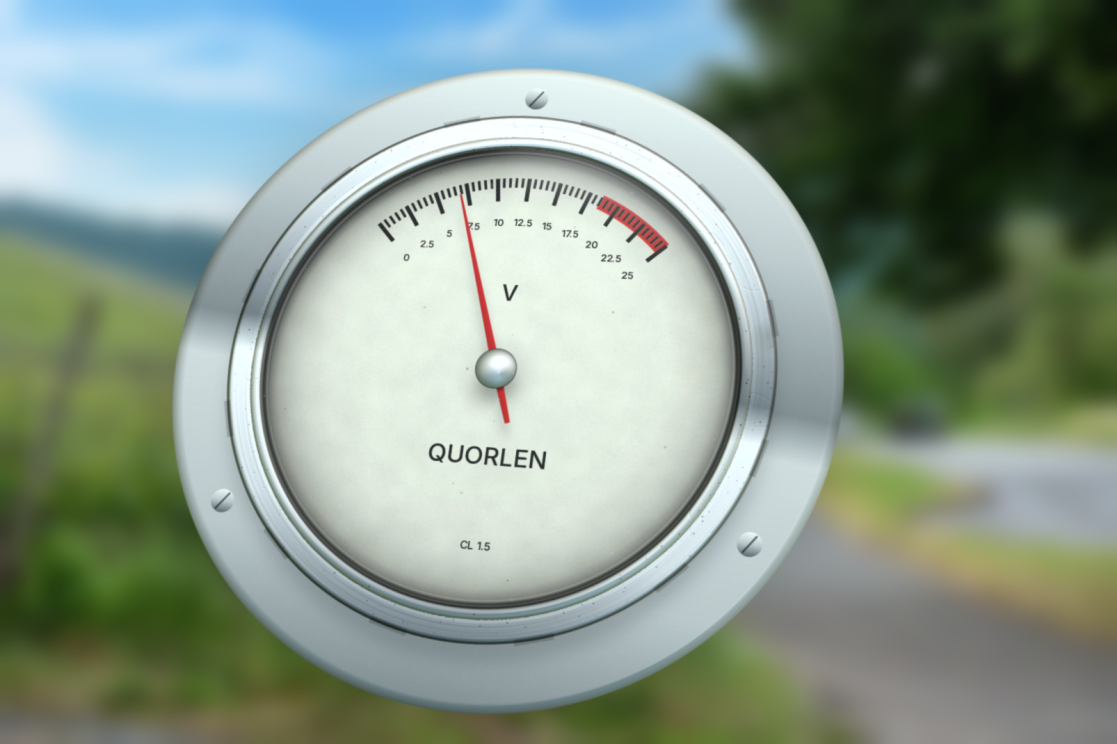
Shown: 7 V
